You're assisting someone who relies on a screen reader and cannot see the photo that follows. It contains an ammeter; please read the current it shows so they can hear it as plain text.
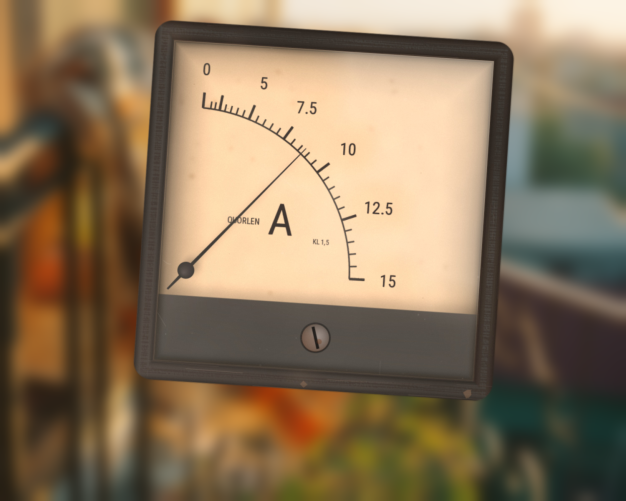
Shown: 8.75 A
